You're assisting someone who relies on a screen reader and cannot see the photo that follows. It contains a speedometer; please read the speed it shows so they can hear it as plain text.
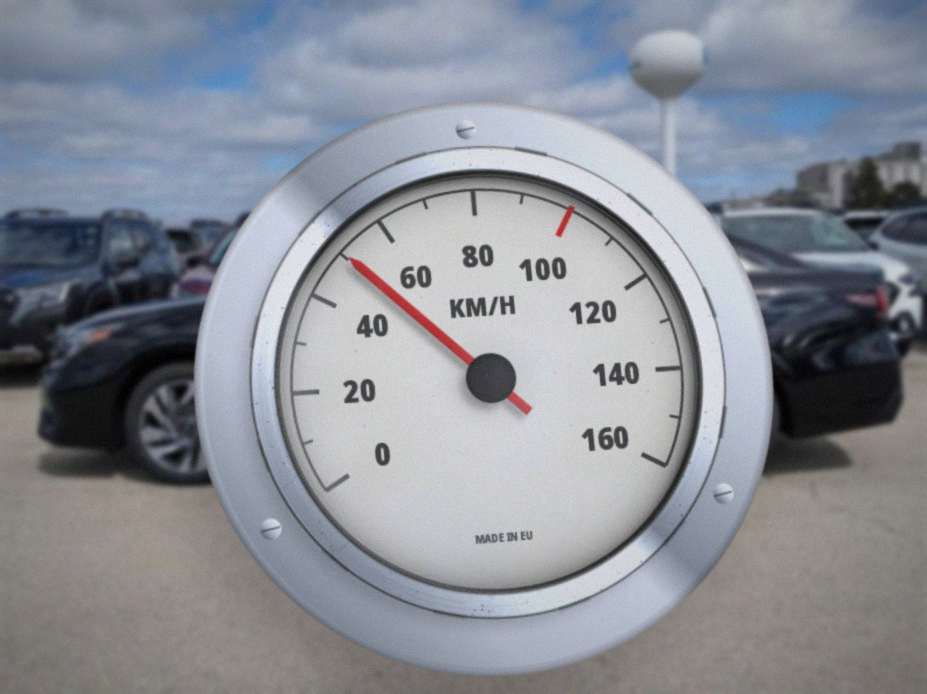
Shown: 50 km/h
